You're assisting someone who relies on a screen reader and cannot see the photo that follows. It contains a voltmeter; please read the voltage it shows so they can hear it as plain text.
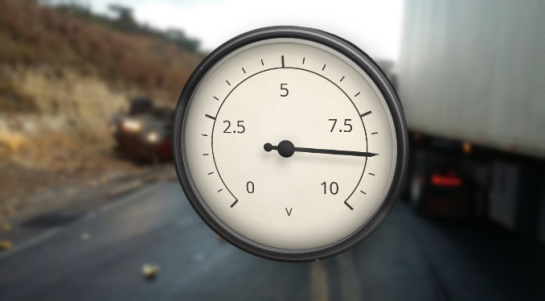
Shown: 8.5 V
